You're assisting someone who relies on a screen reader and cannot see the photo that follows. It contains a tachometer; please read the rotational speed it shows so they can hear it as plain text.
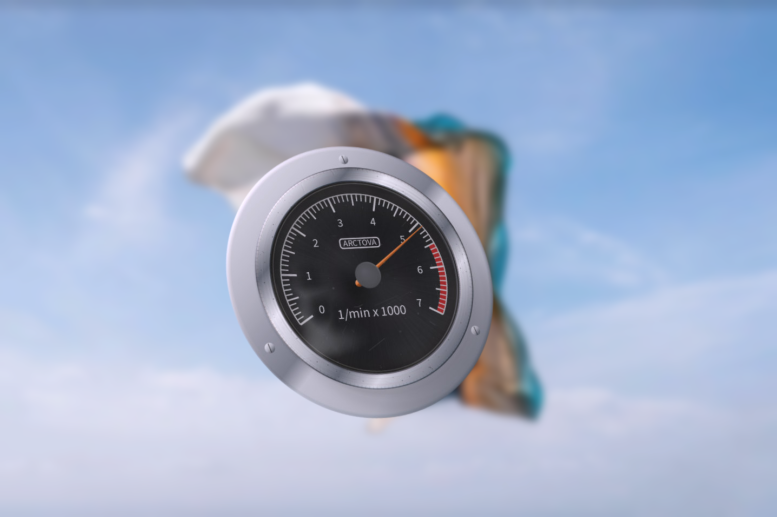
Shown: 5100 rpm
